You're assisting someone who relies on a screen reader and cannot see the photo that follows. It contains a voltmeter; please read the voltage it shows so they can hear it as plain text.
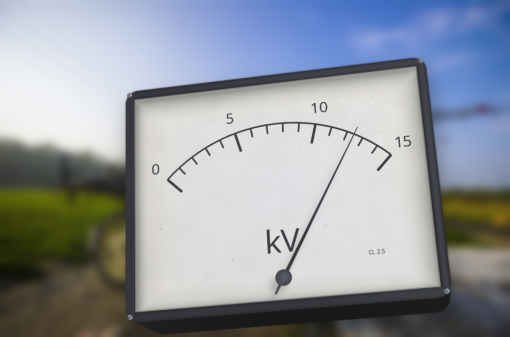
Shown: 12.5 kV
